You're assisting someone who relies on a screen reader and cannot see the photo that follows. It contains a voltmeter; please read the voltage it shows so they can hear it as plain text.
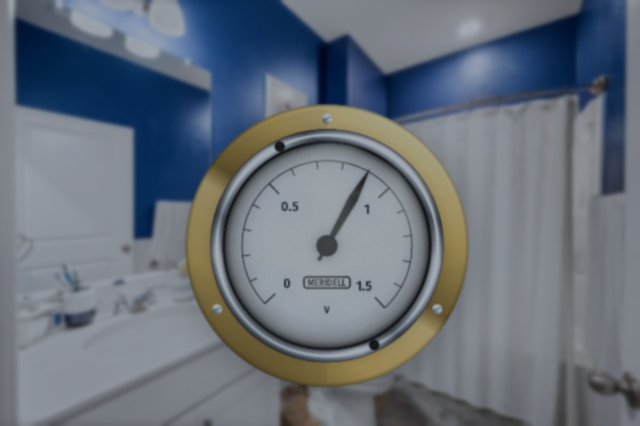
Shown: 0.9 V
